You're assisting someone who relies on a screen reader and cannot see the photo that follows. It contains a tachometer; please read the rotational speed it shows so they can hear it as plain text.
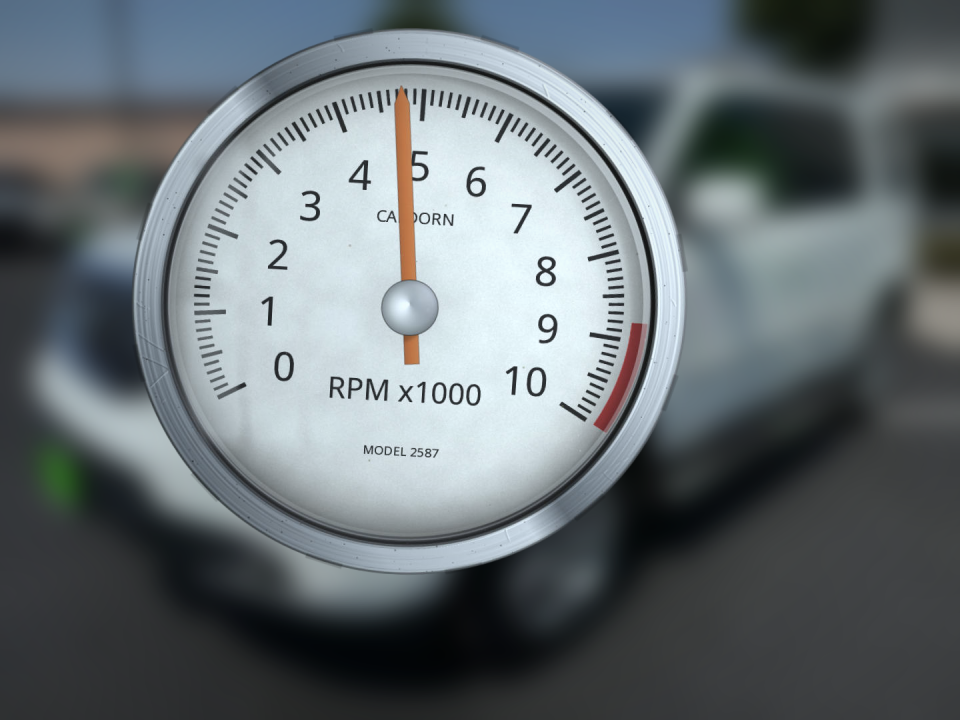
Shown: 4750 rpm
